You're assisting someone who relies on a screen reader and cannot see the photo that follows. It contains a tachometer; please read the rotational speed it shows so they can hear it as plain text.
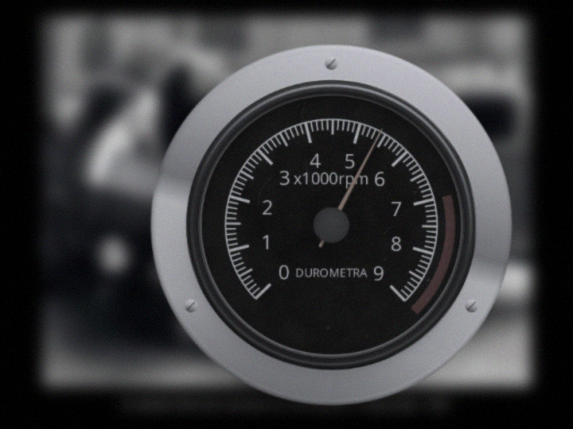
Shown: 5400 rpm
